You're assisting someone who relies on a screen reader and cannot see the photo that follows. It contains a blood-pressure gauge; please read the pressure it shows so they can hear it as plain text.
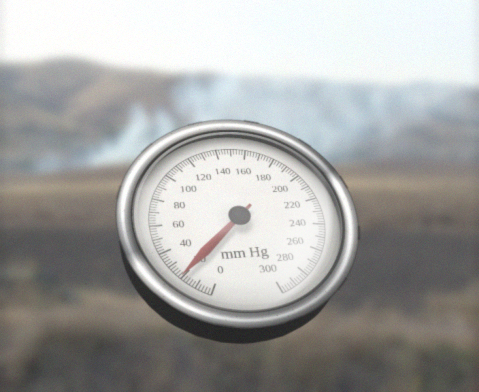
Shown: 20 mmHg
